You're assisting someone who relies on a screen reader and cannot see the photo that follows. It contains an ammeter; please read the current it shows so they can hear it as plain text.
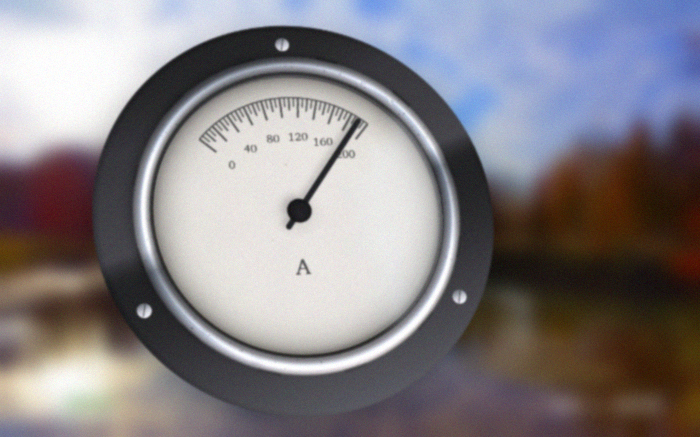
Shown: 190 A
